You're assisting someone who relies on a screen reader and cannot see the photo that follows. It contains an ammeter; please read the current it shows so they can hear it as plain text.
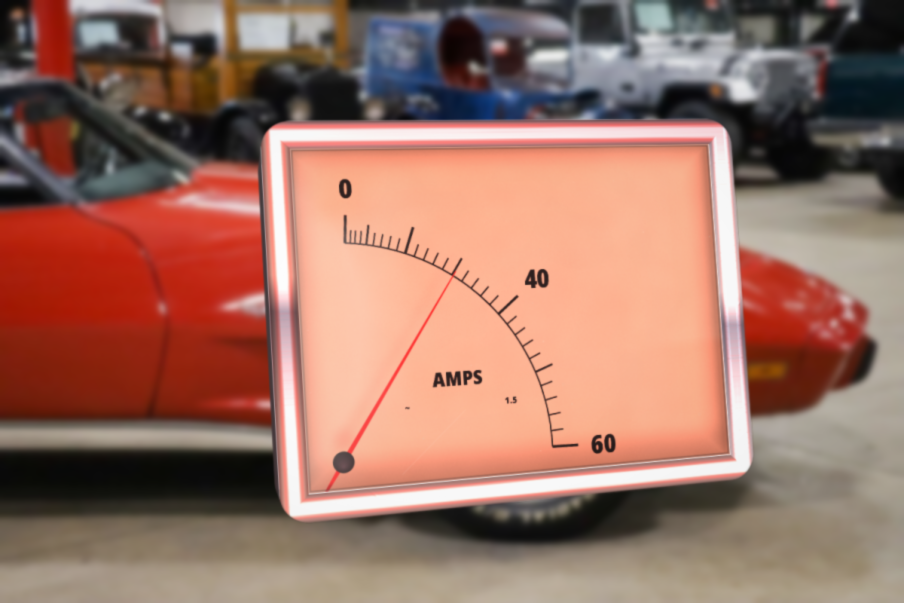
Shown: 30 A
